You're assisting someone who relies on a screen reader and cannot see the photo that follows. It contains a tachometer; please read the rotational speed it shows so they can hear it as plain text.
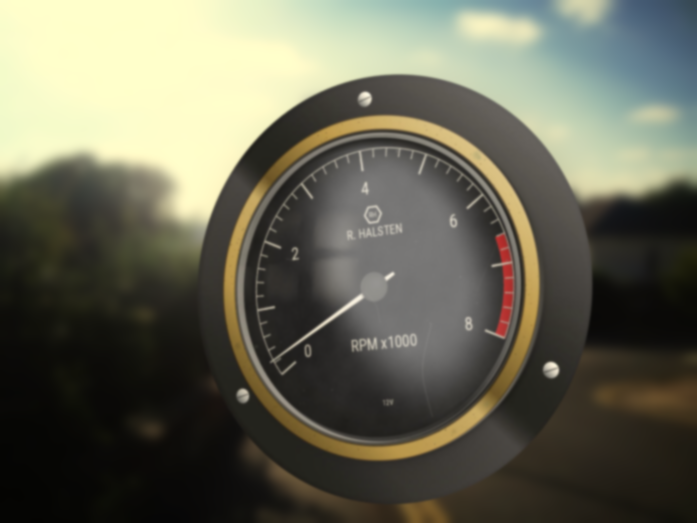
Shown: 200 rpm
